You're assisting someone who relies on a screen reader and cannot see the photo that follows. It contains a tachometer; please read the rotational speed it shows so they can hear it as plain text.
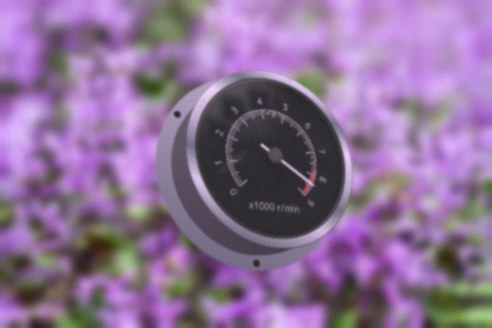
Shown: 8500 rpm
